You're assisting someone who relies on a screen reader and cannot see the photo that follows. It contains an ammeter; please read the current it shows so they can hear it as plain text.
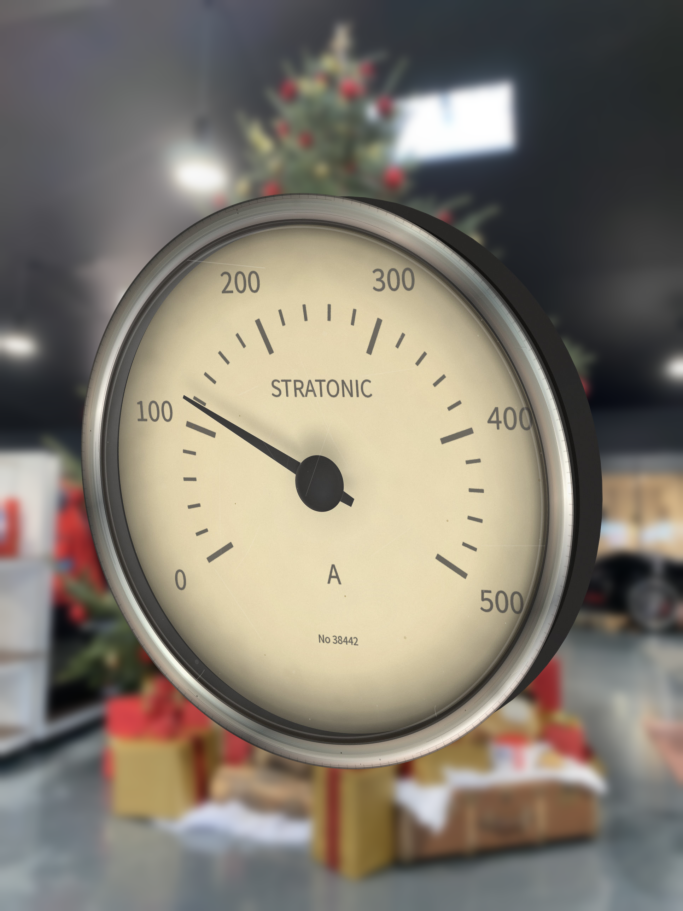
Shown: 120 A
